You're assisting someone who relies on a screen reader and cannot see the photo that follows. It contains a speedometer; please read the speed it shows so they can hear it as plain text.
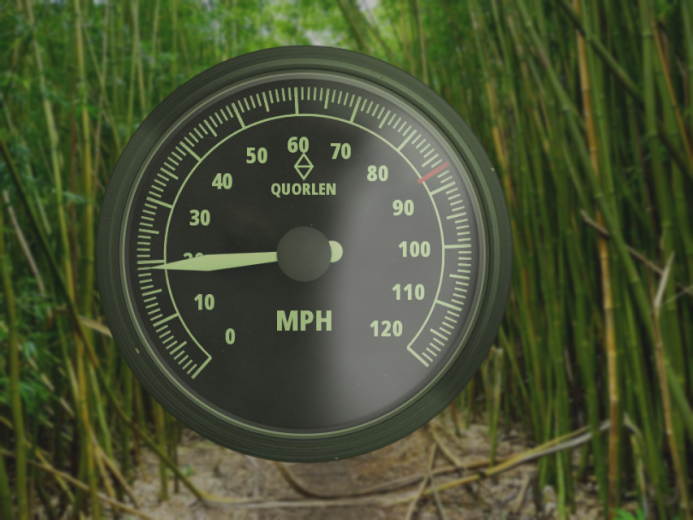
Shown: 19 mph
